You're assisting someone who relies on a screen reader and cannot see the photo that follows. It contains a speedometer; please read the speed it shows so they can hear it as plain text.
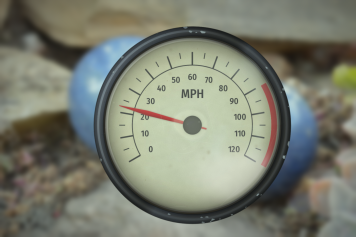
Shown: 22.5 mph
